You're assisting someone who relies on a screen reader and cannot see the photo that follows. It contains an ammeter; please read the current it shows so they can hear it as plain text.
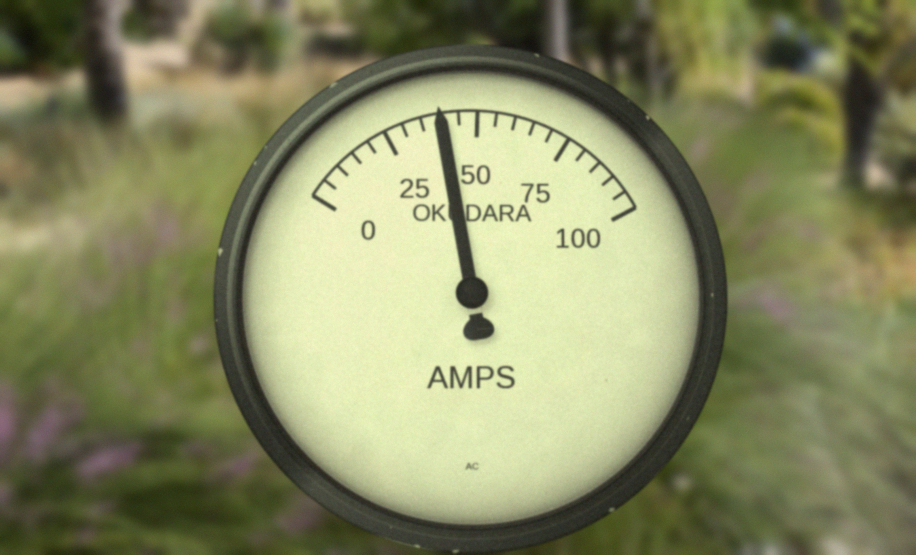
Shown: 40 A
